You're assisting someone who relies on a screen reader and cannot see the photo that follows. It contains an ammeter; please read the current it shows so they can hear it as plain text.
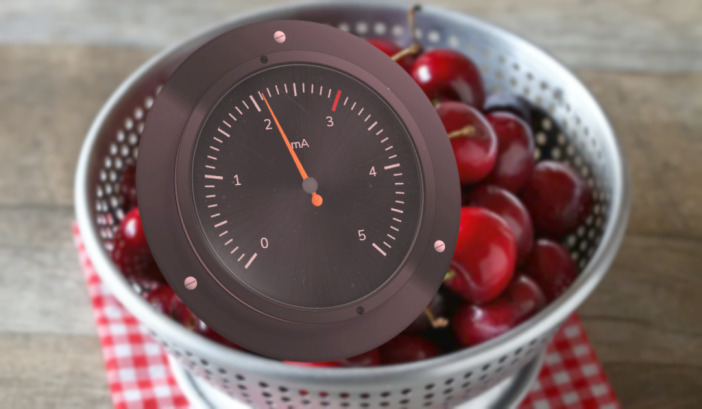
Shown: 2.1 mA
